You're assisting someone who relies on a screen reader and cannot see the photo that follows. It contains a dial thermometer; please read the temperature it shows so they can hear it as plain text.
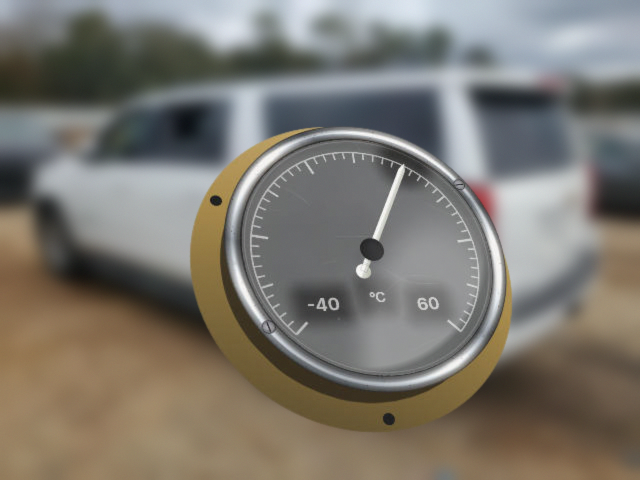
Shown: 20 °C
